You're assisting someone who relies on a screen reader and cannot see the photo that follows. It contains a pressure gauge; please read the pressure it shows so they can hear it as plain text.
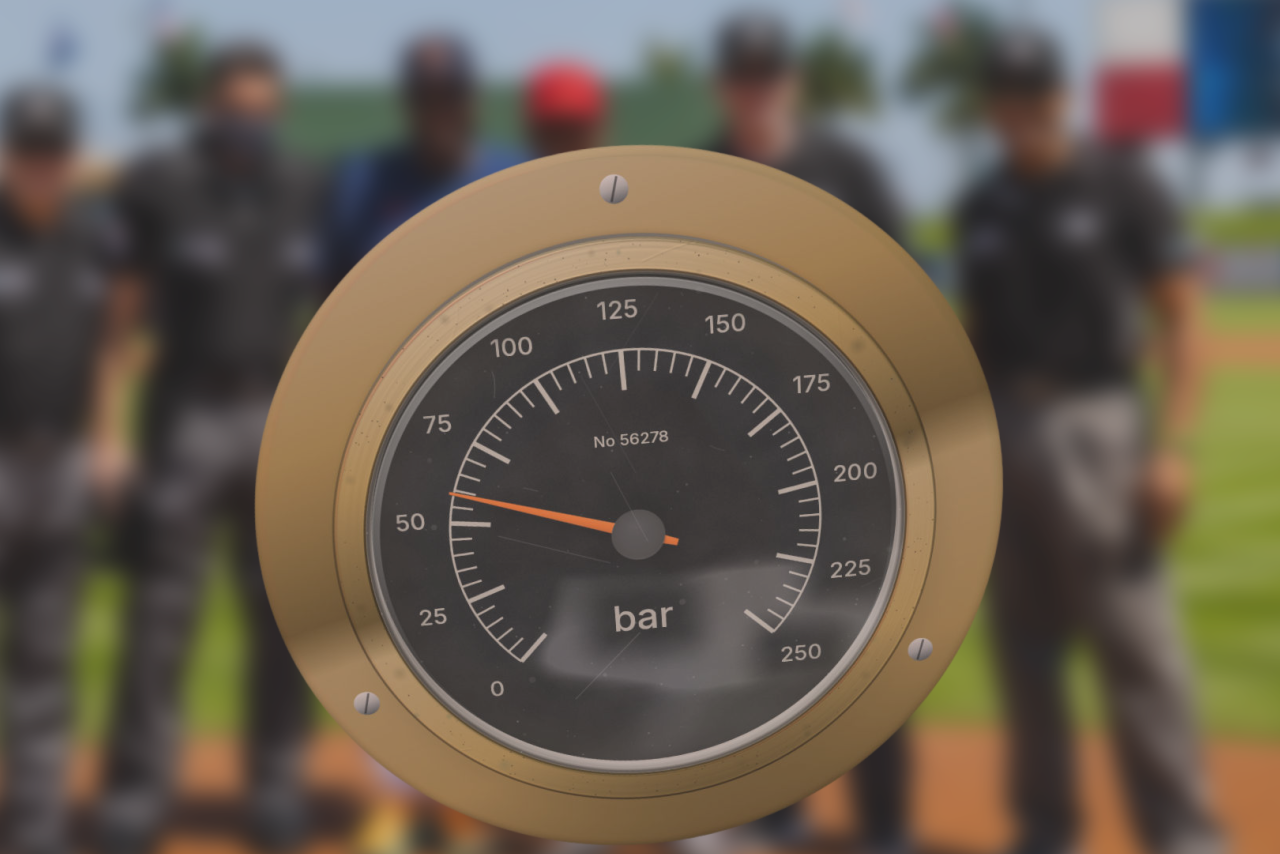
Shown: 60 bar
